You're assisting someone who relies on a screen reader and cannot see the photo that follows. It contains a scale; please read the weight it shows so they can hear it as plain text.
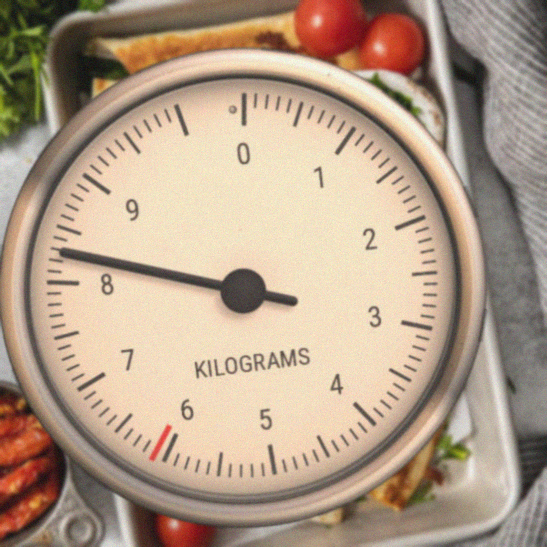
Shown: 8.3 kg
